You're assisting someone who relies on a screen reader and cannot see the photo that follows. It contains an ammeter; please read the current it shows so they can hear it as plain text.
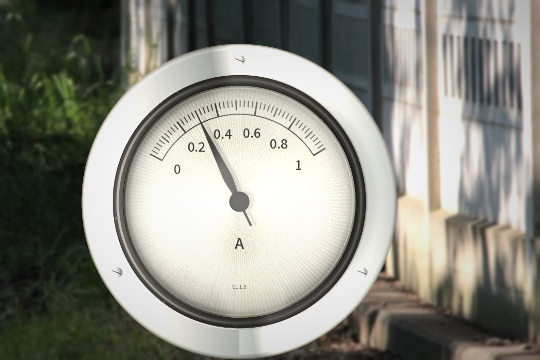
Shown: 0.3 A
